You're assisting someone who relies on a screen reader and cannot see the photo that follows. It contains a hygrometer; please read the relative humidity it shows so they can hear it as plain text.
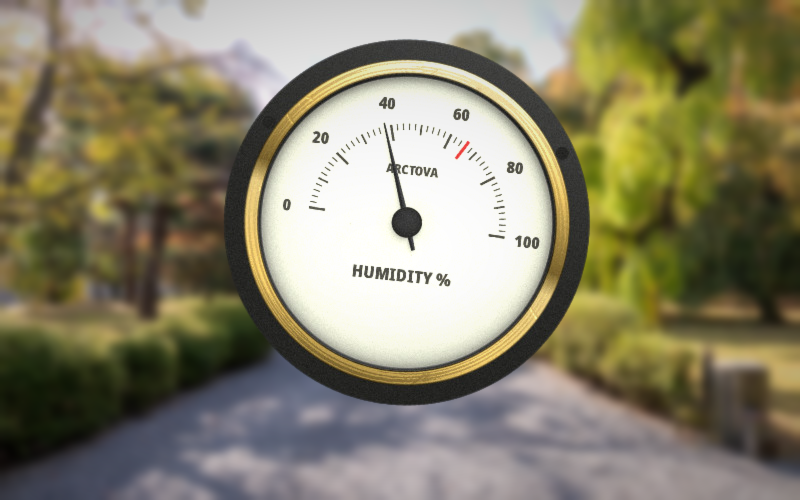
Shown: 38 %
